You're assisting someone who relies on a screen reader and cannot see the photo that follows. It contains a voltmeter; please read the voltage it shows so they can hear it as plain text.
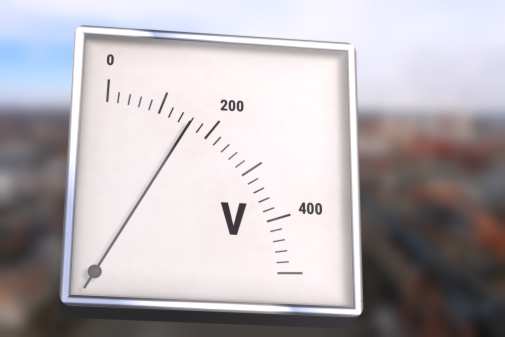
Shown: 160 V
